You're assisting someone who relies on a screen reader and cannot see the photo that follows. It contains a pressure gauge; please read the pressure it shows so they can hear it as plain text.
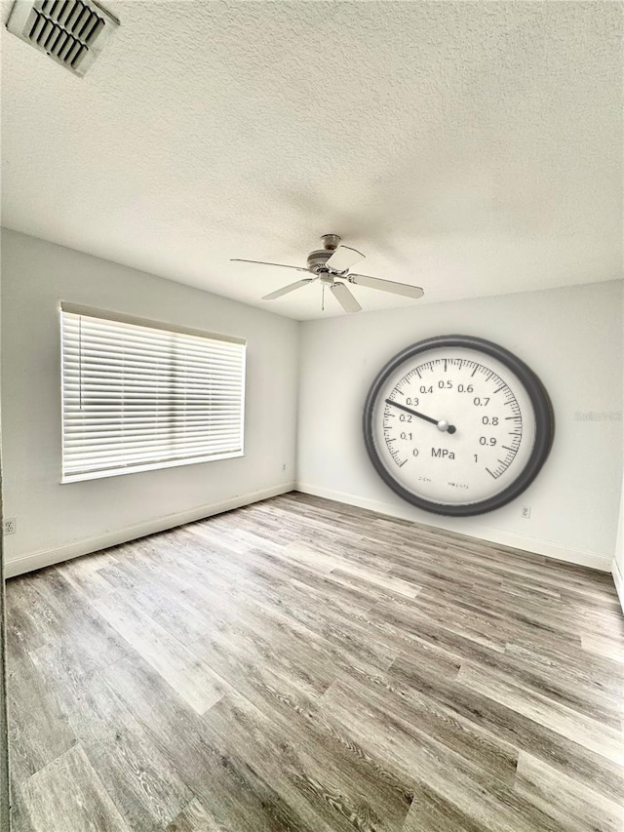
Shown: 0.25 MPa
